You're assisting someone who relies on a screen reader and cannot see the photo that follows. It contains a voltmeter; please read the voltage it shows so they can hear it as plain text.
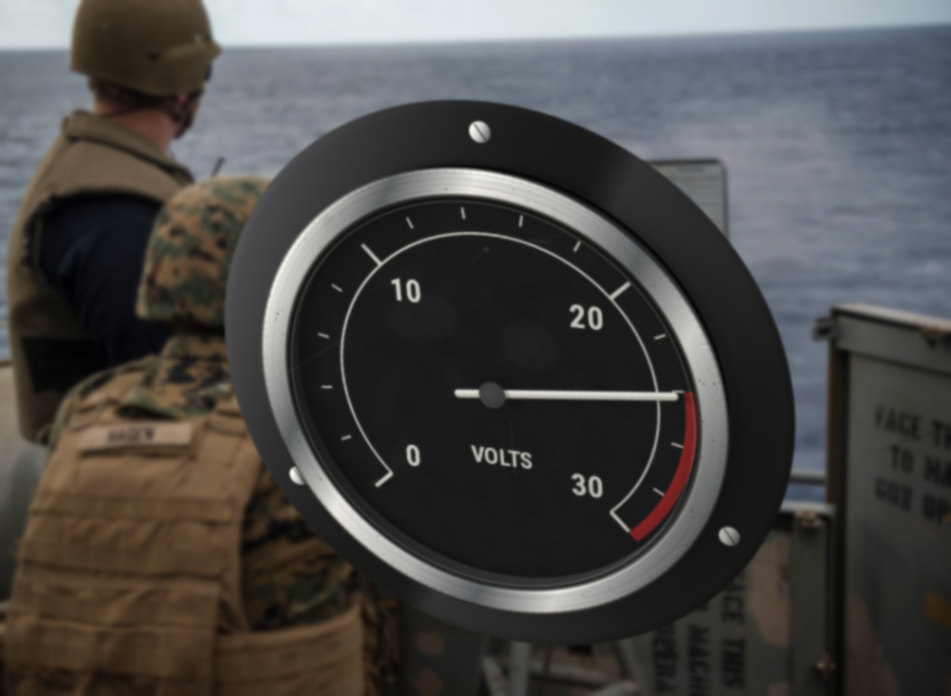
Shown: 24 V
